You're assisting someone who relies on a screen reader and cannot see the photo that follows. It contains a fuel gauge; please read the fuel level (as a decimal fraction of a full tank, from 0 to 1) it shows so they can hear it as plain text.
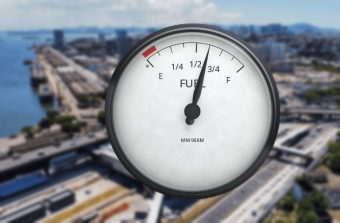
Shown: 0.625
